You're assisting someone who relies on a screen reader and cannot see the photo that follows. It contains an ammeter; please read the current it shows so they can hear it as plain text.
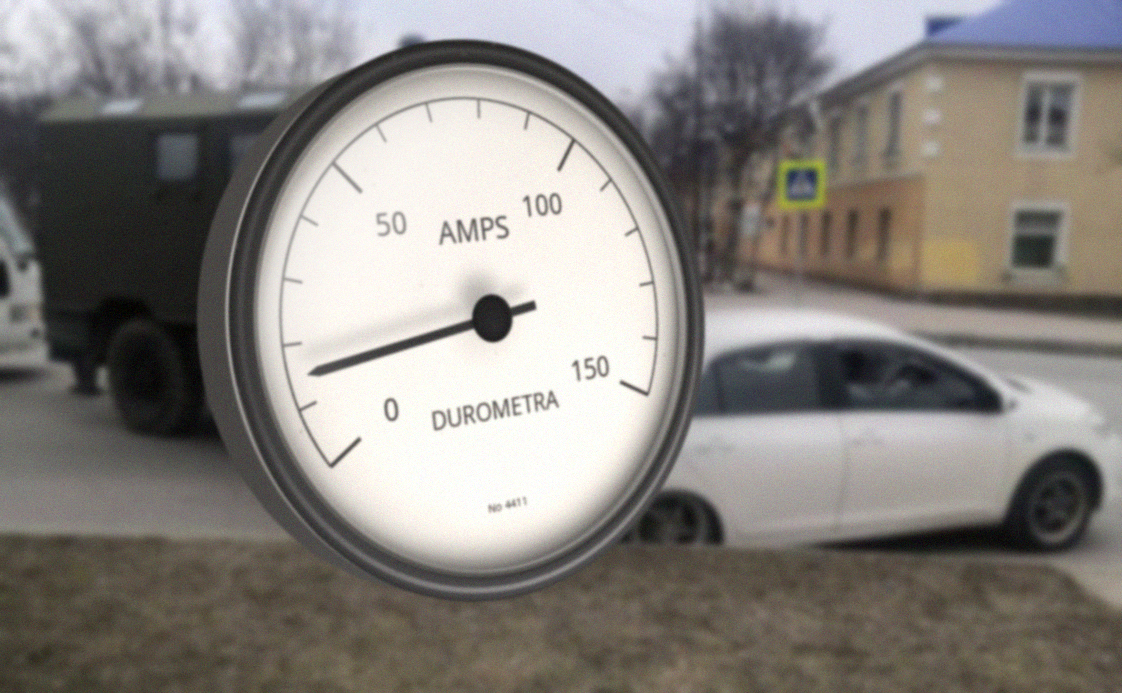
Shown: 15 A
